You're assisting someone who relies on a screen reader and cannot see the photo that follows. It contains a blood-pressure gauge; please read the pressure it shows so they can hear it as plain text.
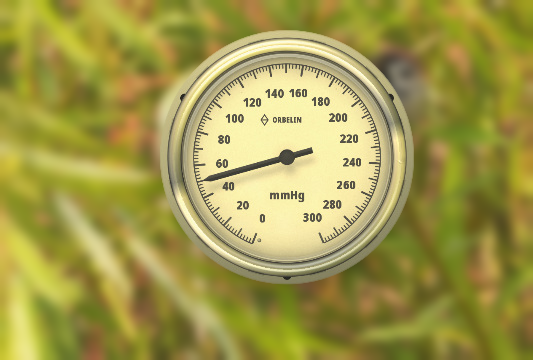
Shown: 50 mmHg
